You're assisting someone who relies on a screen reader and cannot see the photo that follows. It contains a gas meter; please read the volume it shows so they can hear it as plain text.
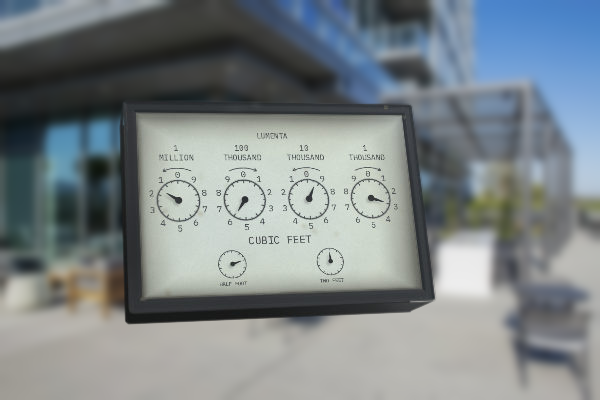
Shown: 159300 ft³
